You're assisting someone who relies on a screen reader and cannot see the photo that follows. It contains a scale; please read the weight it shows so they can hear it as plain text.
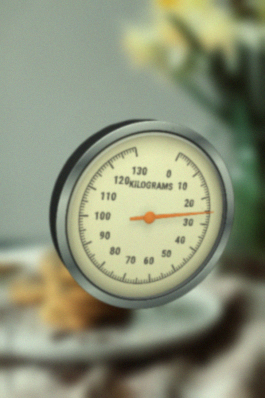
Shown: 25 kg
